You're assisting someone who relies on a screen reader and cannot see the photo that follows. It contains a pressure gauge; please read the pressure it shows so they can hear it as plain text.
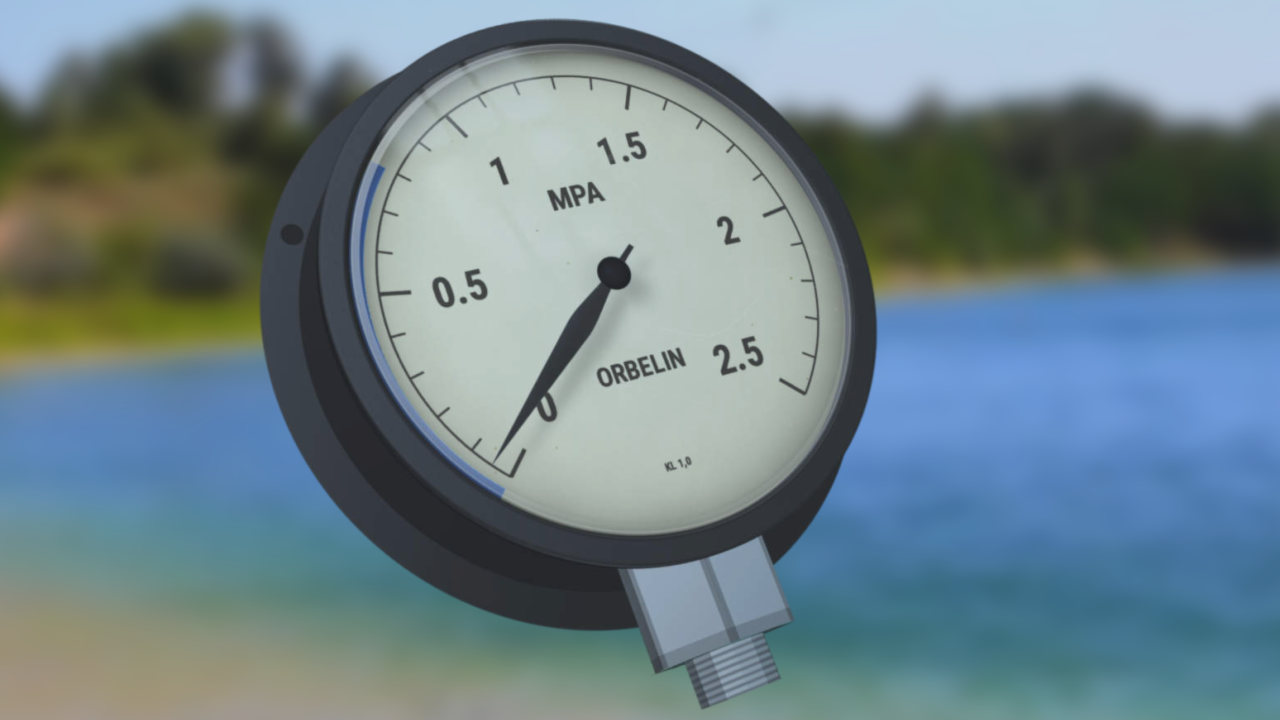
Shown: 0.05 MPa
